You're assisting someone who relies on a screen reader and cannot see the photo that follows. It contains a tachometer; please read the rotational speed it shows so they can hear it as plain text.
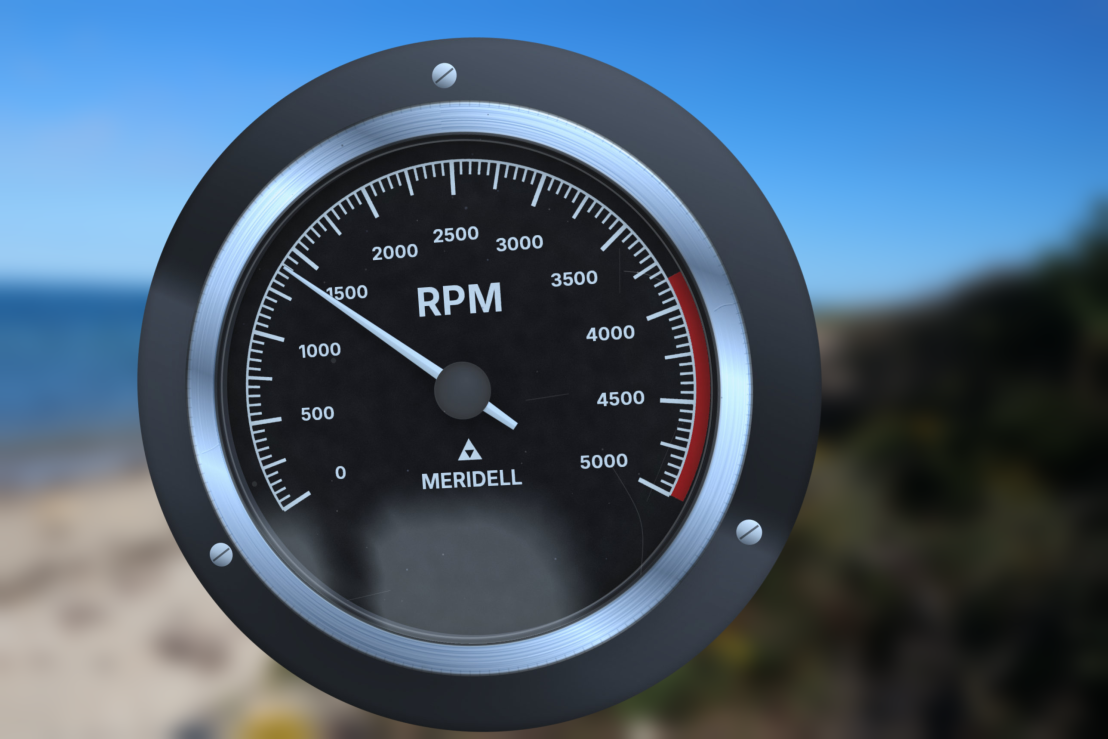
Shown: 1400 rpm
